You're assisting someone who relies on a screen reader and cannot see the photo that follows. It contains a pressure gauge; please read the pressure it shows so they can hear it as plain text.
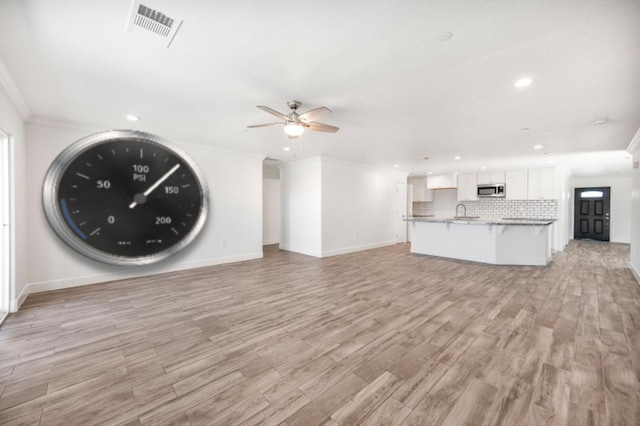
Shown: 130 psi
